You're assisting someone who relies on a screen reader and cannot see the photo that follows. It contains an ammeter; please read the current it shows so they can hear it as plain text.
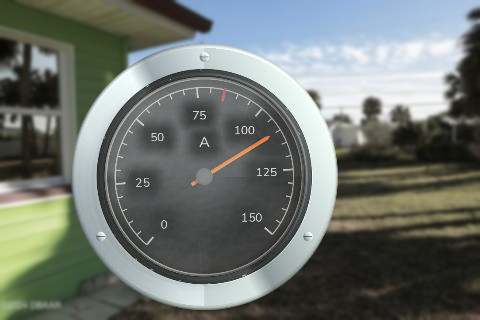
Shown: 110 A
